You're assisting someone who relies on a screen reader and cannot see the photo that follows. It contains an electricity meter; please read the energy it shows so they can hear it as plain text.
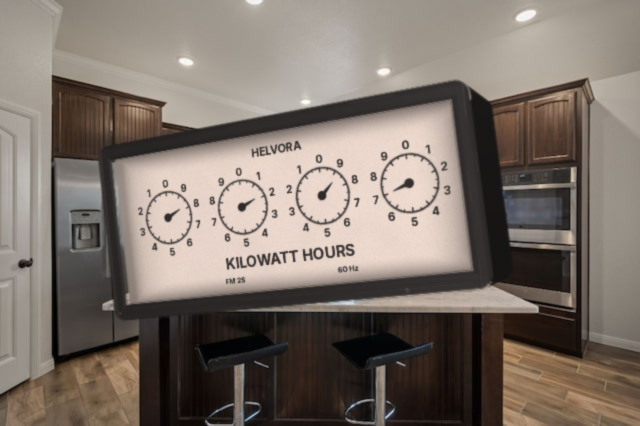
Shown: 8187 kWh
